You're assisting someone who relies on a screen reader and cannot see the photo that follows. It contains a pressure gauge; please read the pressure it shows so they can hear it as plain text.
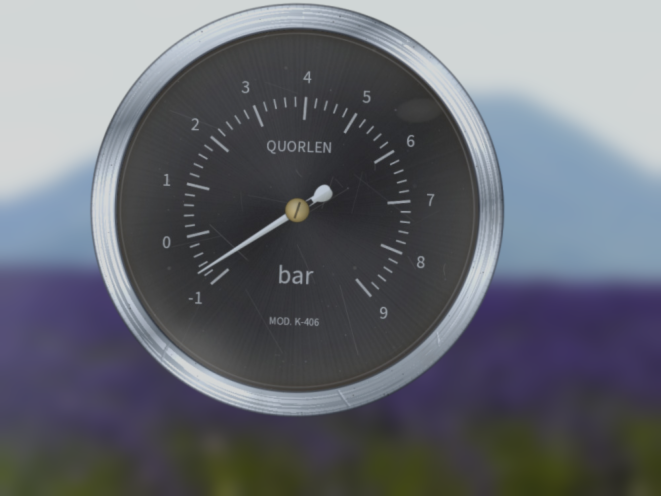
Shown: -0.7 bar
